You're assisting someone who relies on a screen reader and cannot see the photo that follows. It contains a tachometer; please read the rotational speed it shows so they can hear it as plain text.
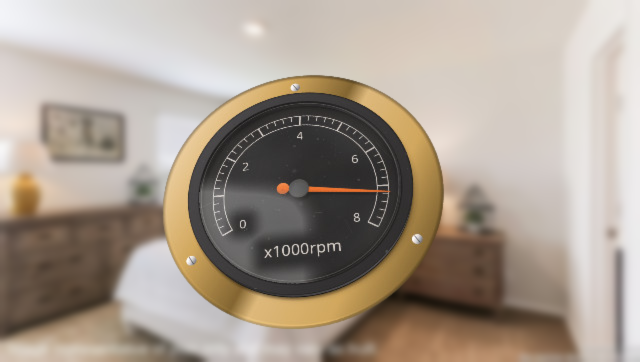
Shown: 7200 rpm
